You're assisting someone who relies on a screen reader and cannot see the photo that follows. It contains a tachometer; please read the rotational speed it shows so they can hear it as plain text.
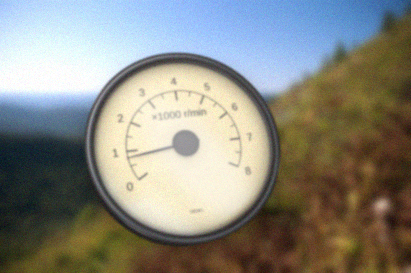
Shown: 750 rpm
